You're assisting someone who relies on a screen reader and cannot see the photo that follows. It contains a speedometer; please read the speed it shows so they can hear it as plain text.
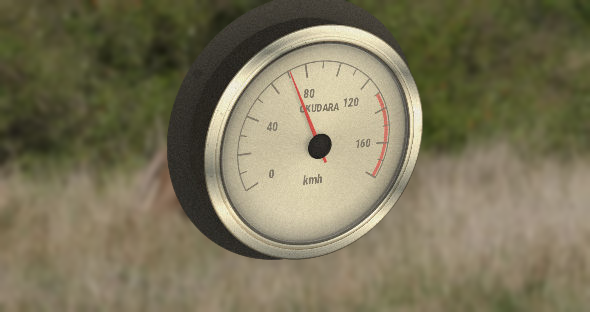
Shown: 70 km/h
